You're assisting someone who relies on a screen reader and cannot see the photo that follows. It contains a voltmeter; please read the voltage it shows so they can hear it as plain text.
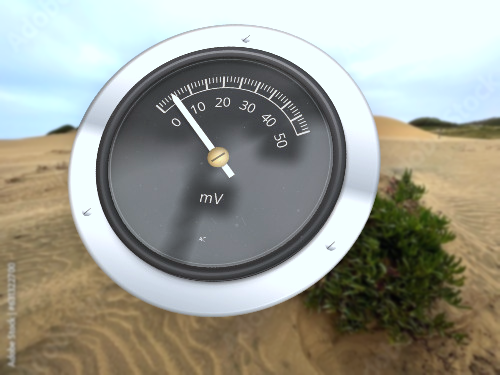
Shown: 5 mV
